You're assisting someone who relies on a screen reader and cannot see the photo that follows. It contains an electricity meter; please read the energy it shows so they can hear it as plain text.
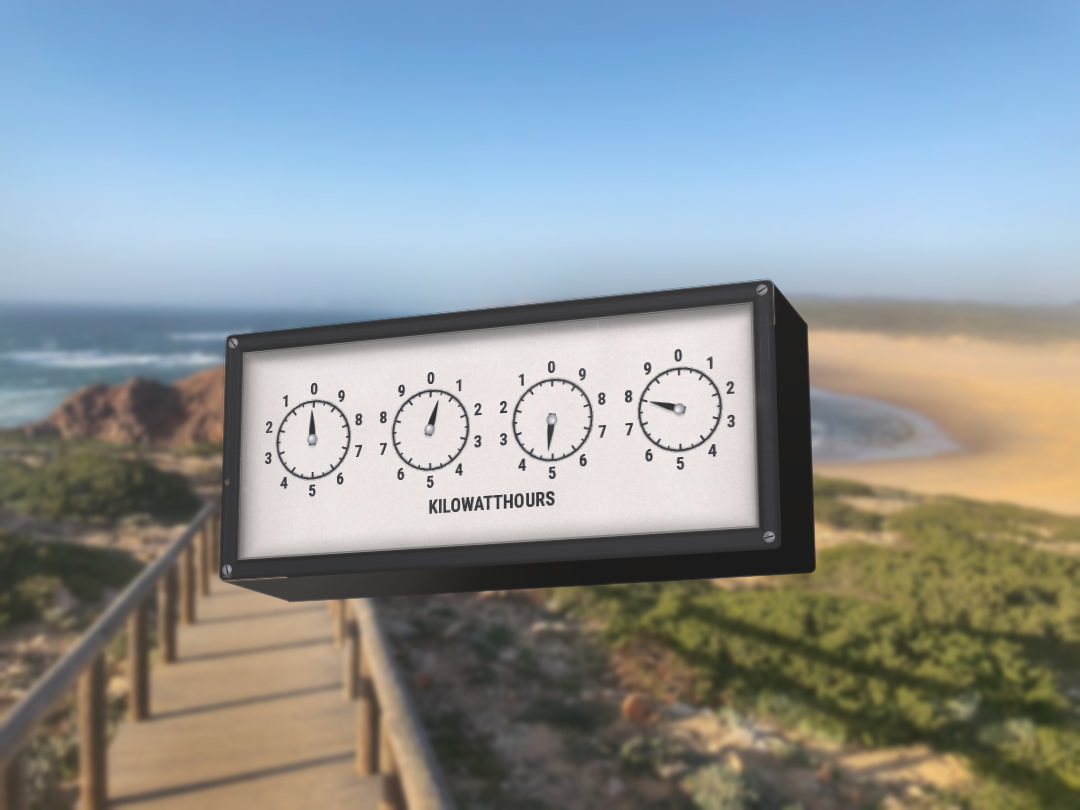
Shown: 48 kWh
